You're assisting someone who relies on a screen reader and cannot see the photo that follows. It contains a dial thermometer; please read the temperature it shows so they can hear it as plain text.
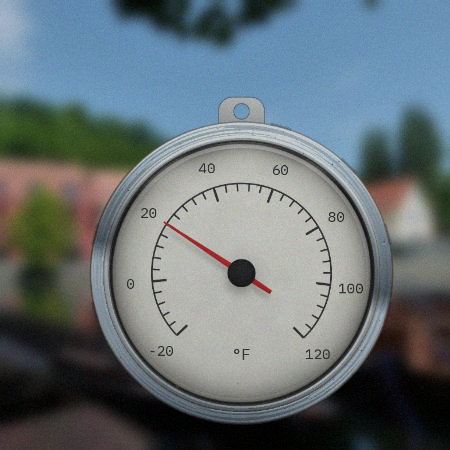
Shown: 20 °F
